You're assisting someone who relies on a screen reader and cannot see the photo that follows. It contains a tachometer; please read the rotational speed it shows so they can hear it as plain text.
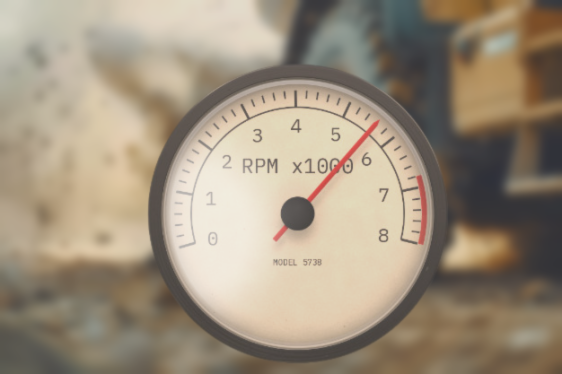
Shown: 5600 rpm
